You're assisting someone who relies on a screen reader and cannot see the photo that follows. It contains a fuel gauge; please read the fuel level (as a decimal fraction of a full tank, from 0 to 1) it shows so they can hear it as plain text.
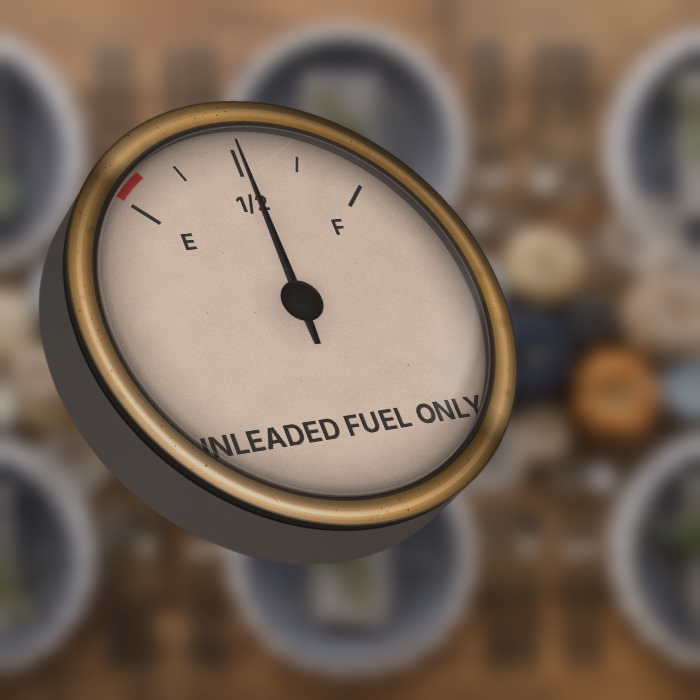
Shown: 0.5
